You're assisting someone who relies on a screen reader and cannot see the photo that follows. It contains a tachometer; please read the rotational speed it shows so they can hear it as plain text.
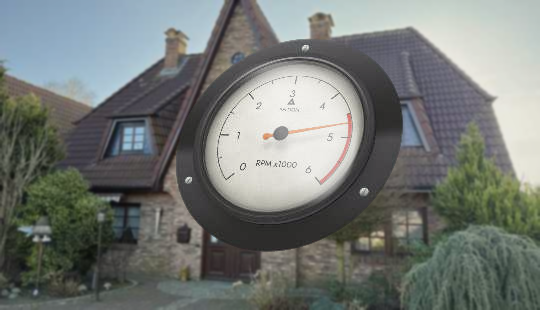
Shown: 4750 rpm
